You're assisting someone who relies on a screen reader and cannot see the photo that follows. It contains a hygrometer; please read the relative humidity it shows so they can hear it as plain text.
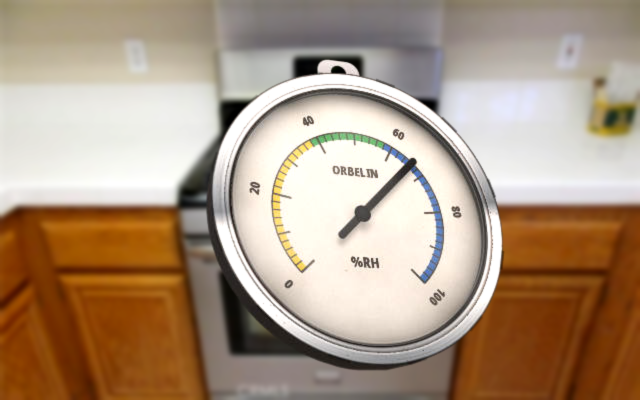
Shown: 66 %
